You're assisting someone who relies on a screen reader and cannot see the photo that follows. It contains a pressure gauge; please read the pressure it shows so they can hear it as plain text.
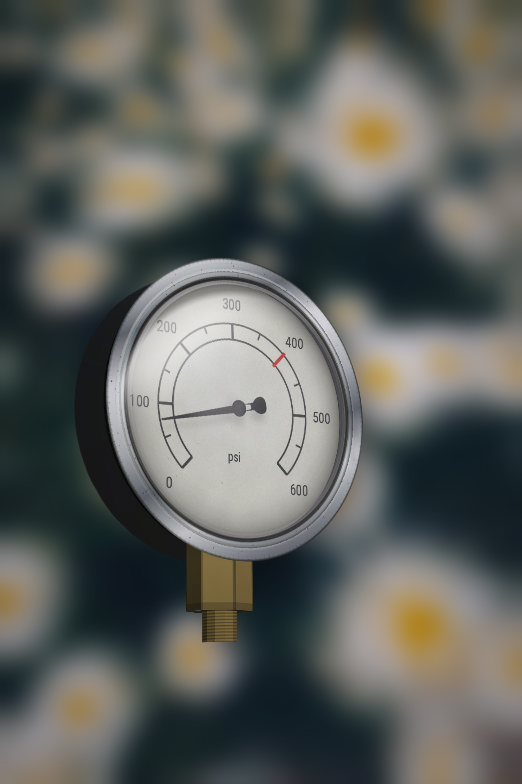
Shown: 75 psi
